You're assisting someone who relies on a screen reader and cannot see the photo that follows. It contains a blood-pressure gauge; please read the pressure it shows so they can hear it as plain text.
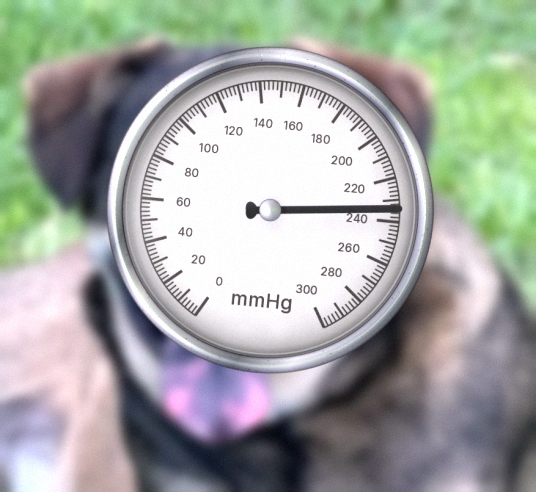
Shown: 234 mmHg
